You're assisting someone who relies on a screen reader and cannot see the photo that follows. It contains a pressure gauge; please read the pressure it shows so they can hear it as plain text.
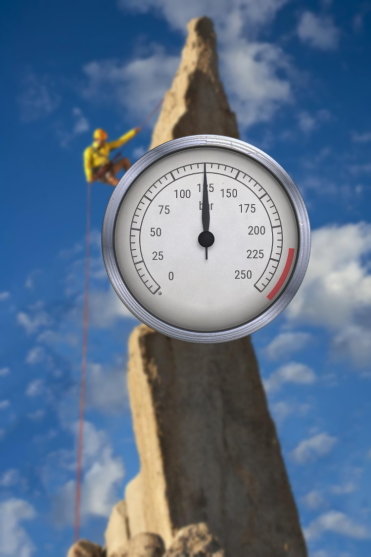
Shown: 125 bar
